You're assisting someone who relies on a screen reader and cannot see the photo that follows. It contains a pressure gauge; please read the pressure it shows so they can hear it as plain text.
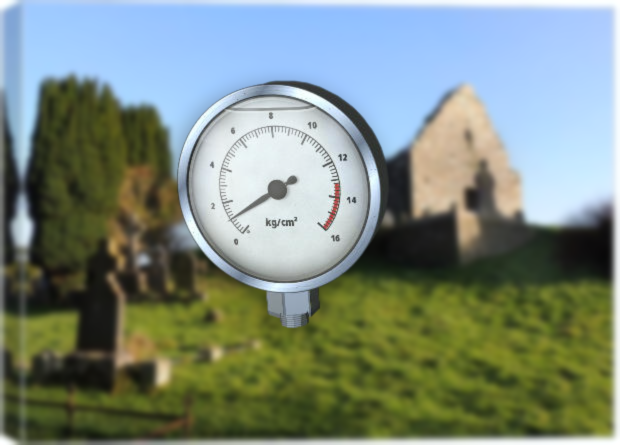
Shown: 1 kg/cm²
